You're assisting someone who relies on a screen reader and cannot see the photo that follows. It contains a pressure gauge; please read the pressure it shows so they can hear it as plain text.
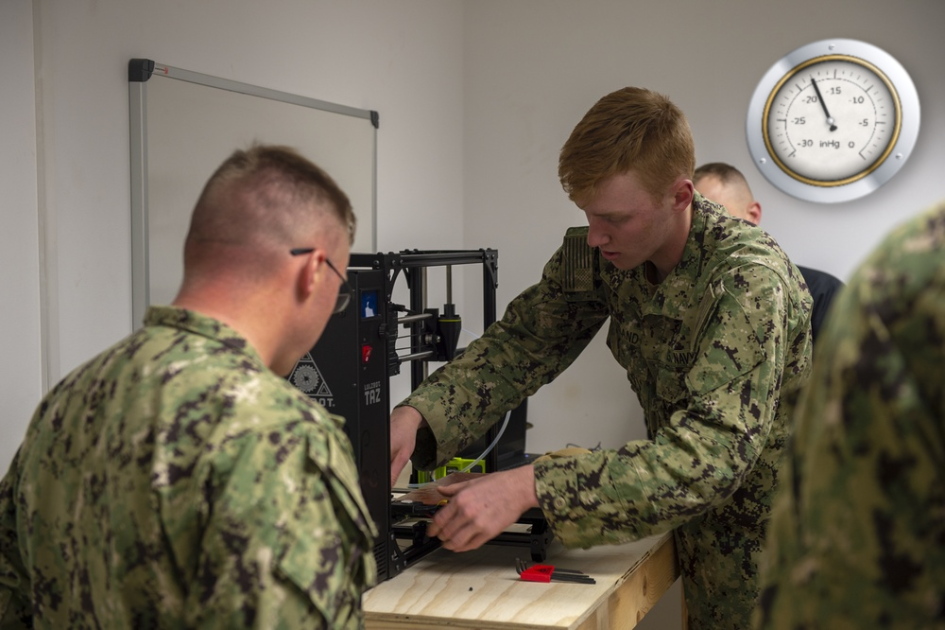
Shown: -18 inHg
